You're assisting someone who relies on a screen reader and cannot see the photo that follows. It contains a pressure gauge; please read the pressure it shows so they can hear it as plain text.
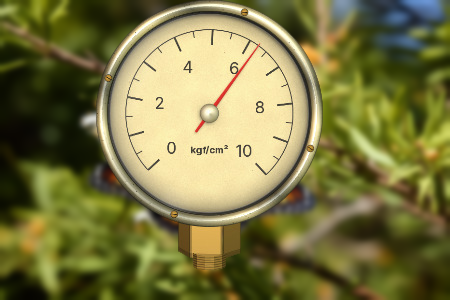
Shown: 6.25 kg/cm²
